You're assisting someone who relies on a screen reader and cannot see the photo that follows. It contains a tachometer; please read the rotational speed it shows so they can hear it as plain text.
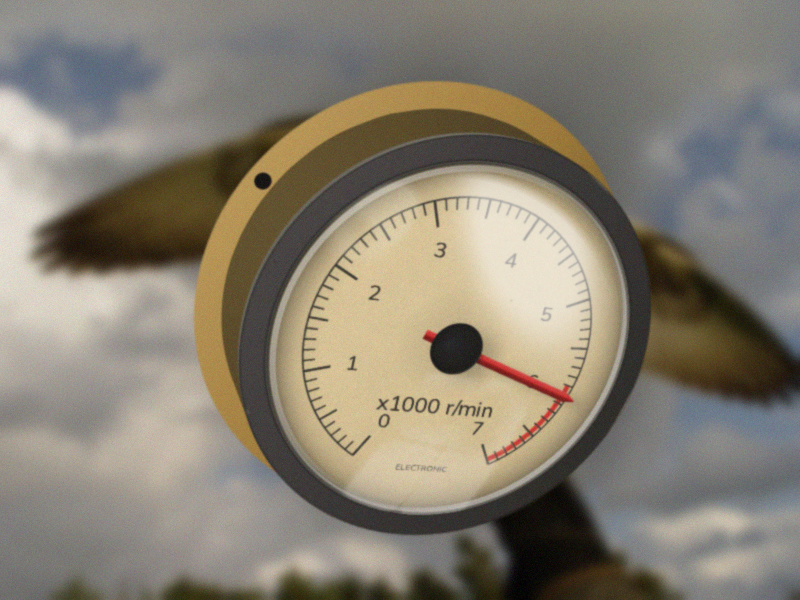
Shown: 6000 rpm
